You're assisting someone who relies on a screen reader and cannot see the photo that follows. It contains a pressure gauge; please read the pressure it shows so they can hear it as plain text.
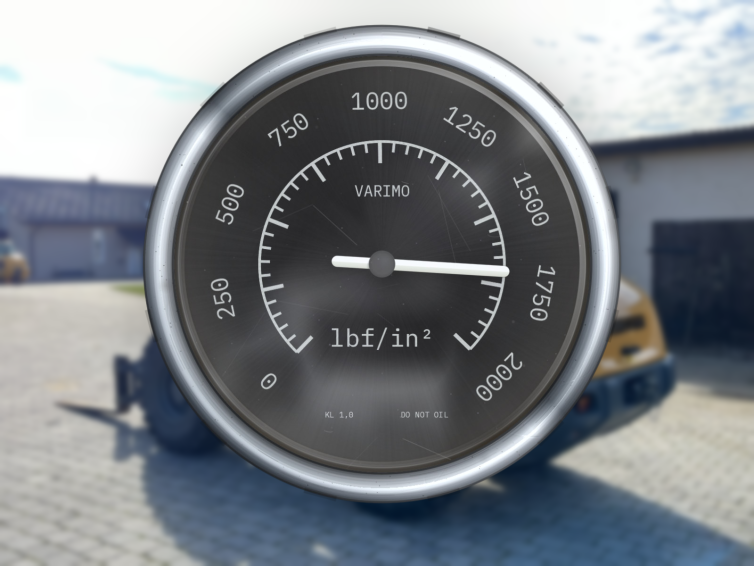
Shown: 1700 psi
